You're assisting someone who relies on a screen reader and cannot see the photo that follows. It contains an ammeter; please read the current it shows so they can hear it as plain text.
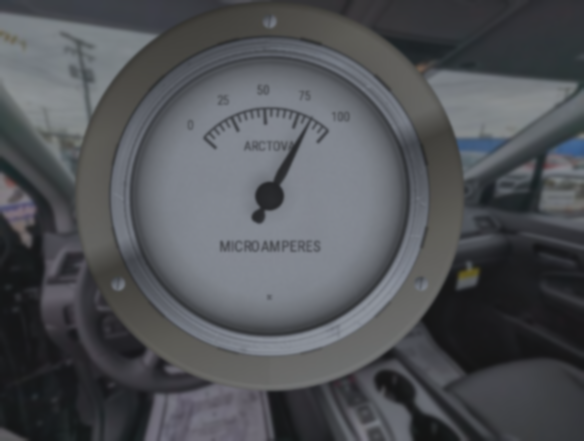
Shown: 85 µA
